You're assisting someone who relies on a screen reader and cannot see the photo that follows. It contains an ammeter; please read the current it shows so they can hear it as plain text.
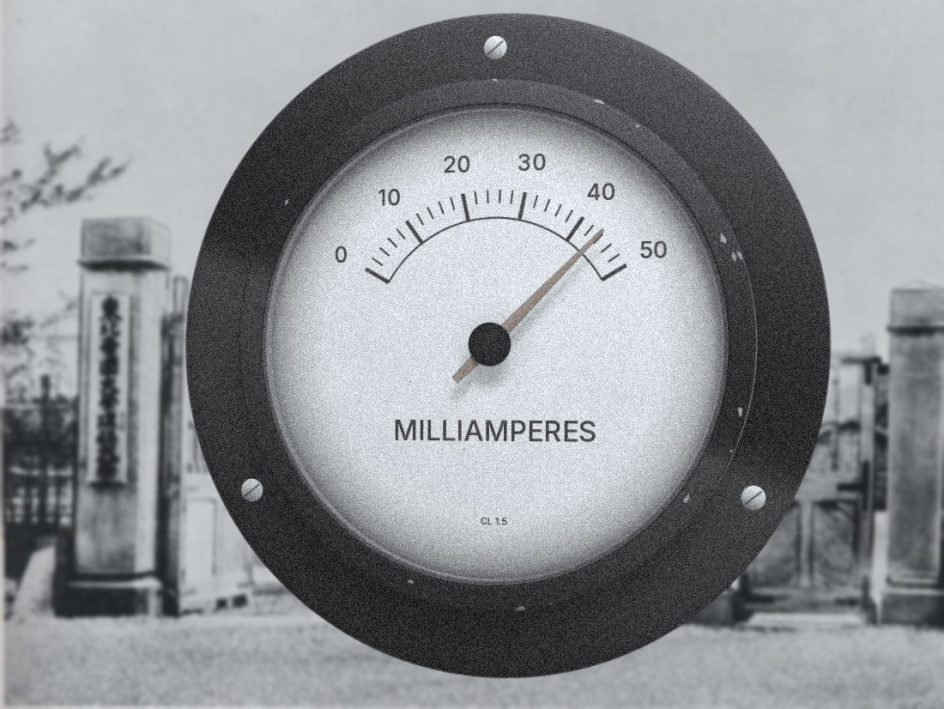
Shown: 44 mA
